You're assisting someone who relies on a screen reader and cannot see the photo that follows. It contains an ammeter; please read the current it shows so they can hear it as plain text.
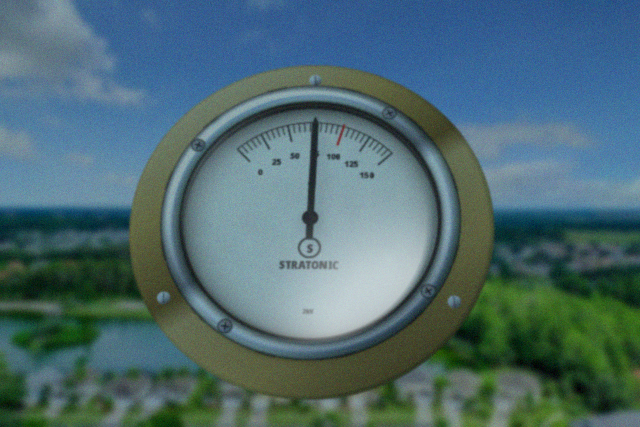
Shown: 75 A
